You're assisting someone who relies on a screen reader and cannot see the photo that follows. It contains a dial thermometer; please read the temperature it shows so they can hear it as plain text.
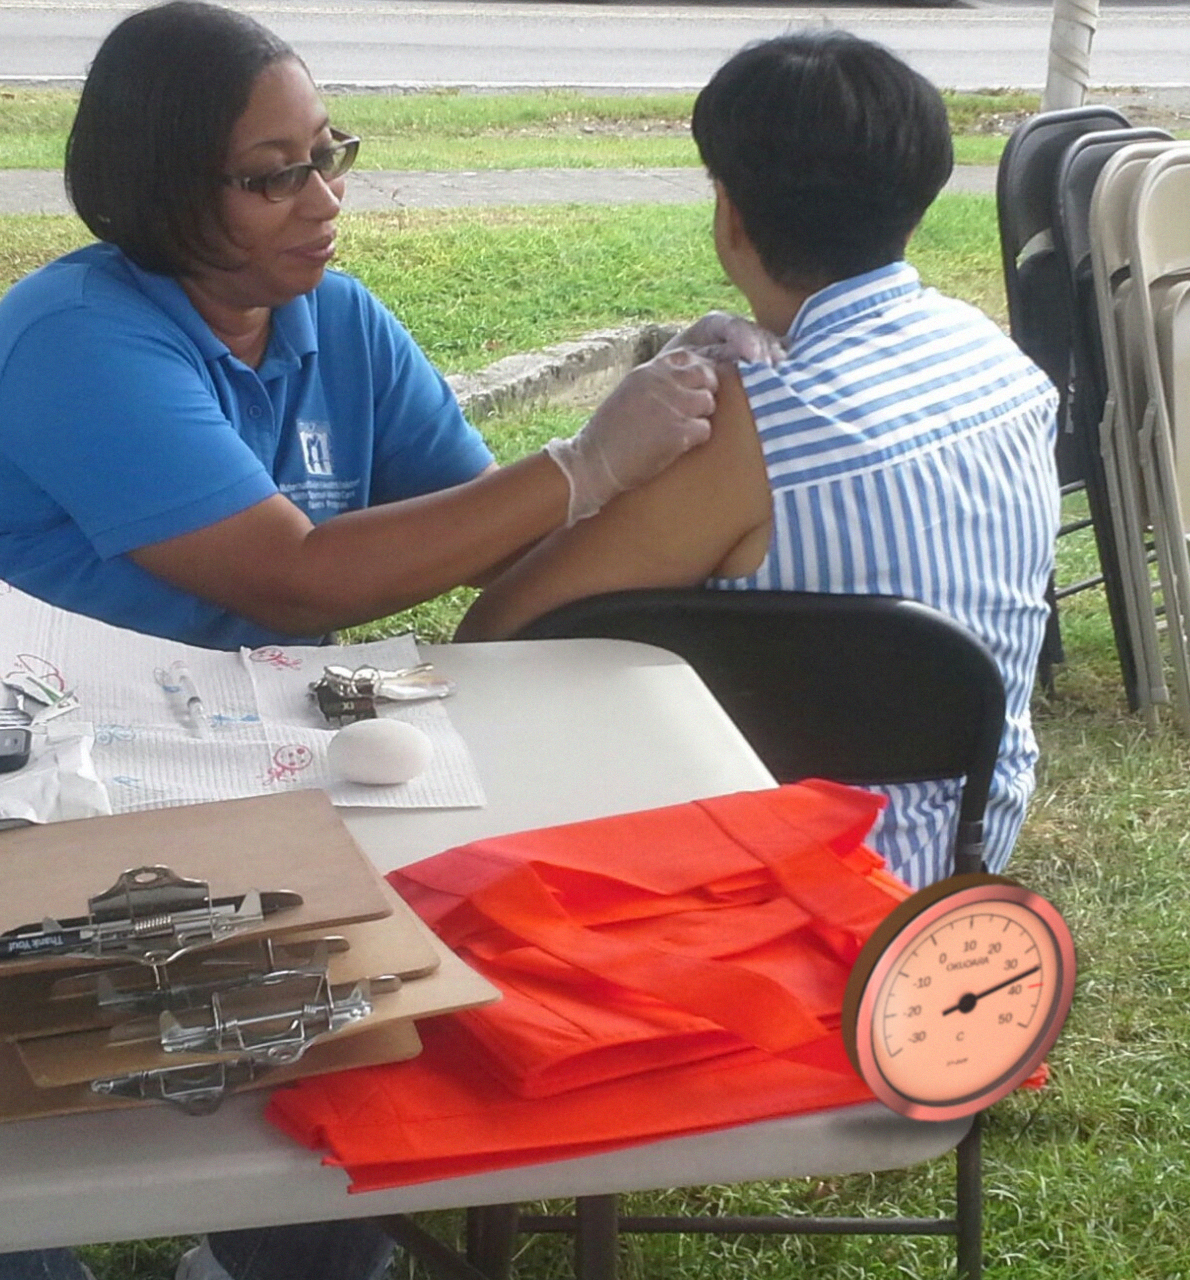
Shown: 35 °C
